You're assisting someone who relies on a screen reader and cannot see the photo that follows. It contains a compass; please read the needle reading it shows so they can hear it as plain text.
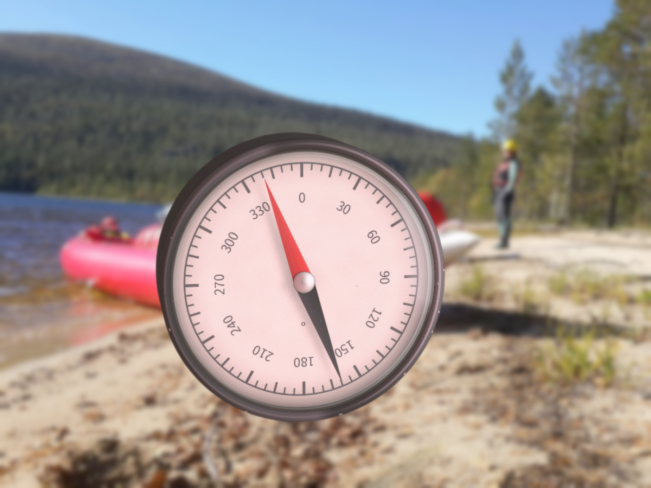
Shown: 340 °
